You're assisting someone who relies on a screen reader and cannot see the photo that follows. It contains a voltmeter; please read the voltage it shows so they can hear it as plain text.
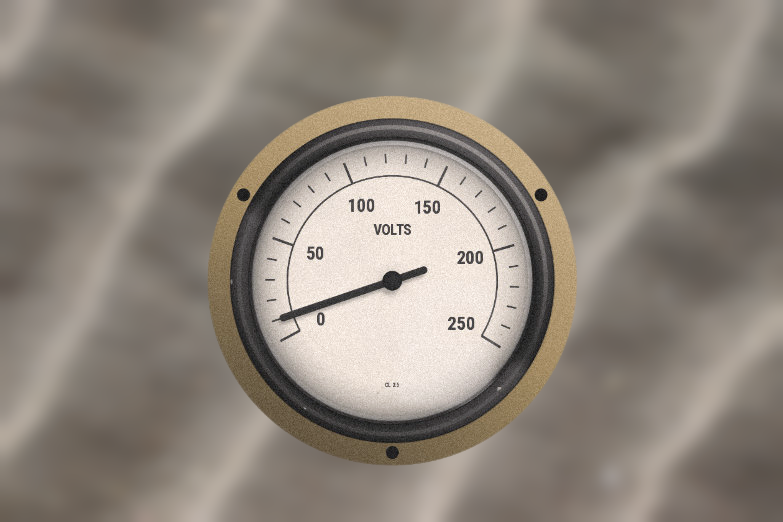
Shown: 10 V
